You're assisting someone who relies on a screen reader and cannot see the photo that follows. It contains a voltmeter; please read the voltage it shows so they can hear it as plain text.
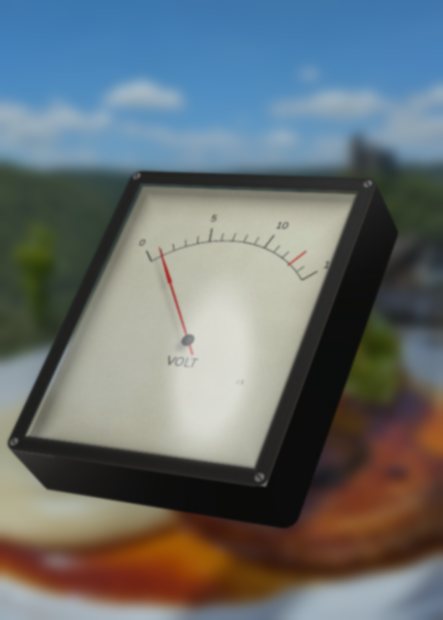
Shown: 1 V
